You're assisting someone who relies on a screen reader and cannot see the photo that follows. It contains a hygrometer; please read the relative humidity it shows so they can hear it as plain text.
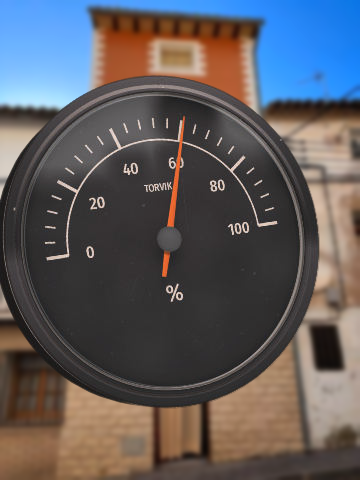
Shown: 60 %
